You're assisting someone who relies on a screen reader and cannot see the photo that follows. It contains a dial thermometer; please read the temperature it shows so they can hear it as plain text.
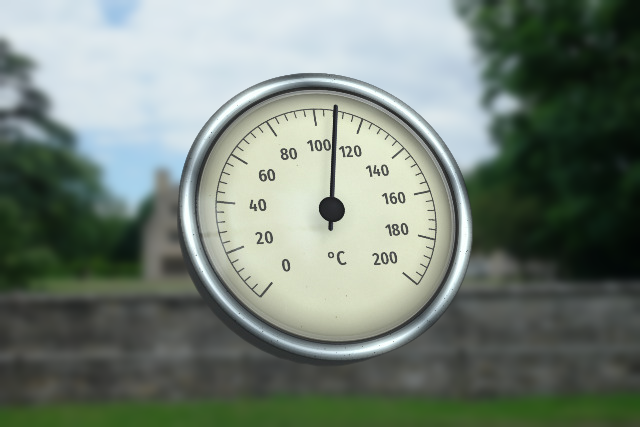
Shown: 108 °C
